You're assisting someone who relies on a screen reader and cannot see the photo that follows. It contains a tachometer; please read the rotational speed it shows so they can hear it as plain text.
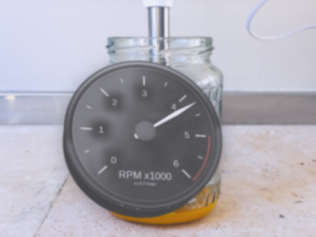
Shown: 4250 rpm
